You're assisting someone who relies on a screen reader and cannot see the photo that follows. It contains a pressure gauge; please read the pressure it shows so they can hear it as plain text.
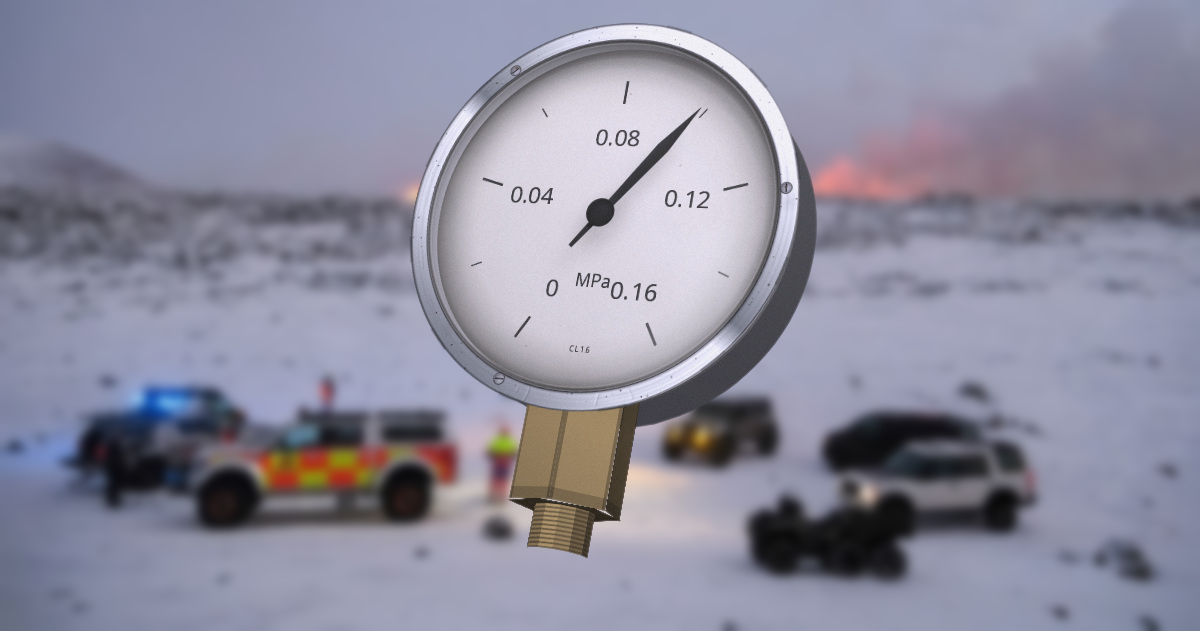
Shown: 0.1 MPa
